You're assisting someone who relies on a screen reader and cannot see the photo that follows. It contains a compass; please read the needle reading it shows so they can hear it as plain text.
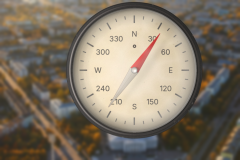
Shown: 35 °
